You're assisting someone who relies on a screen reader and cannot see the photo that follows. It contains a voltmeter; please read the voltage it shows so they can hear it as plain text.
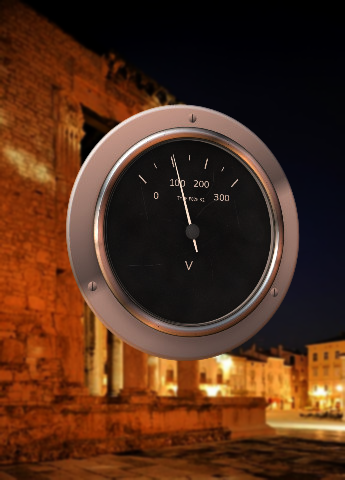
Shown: 100 V
